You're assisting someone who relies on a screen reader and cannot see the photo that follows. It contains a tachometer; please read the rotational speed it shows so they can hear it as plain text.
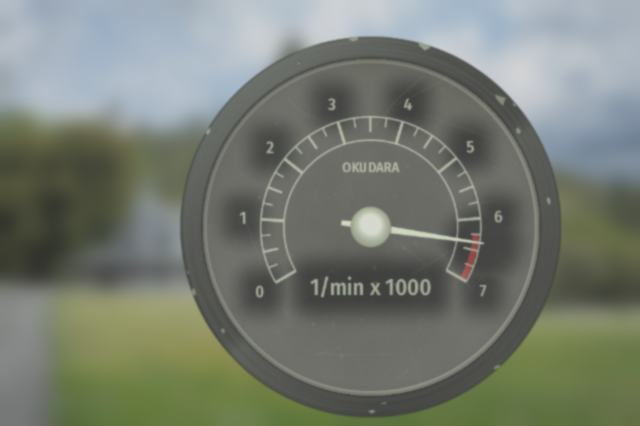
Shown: 6375 rpm
